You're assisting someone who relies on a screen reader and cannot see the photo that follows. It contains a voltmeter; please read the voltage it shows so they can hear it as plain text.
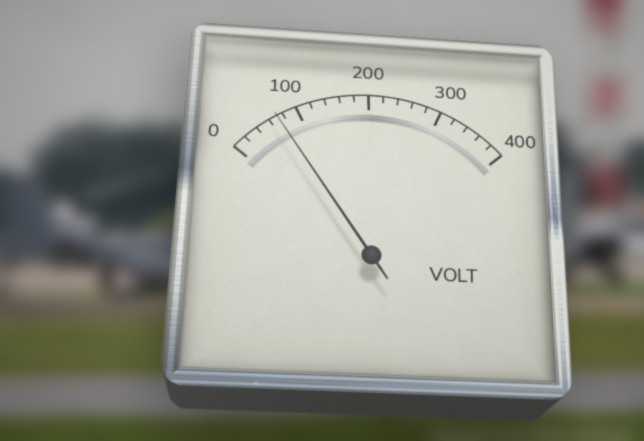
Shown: 70 V
